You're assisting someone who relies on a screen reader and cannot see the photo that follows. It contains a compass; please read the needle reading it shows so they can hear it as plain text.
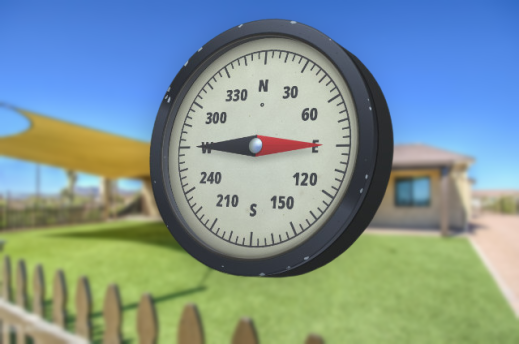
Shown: 90 °
